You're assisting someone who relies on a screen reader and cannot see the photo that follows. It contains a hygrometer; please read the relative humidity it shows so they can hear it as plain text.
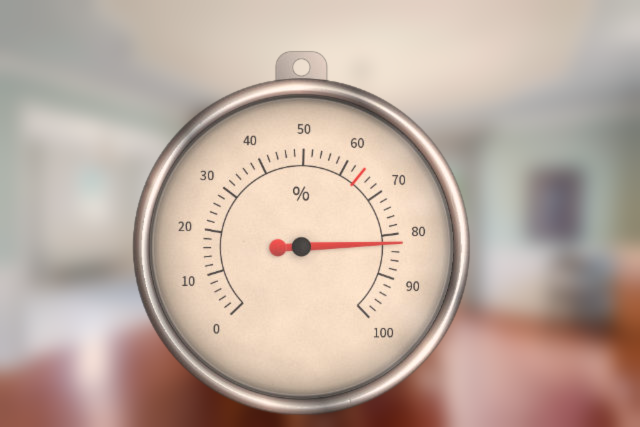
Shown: 82 %
